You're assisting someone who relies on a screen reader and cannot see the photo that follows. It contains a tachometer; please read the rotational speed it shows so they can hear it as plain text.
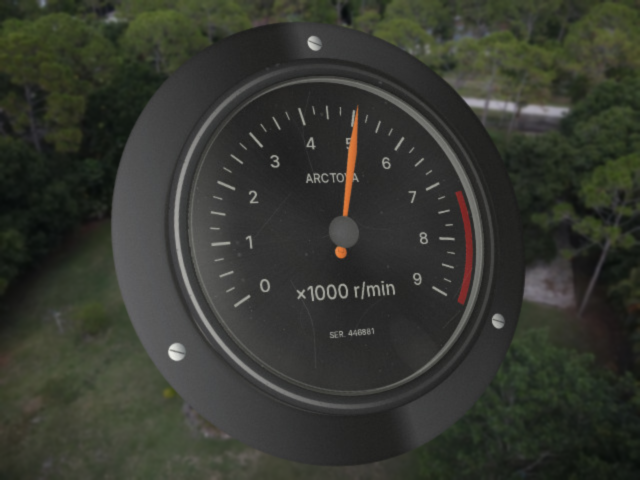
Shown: 5000 rpm
